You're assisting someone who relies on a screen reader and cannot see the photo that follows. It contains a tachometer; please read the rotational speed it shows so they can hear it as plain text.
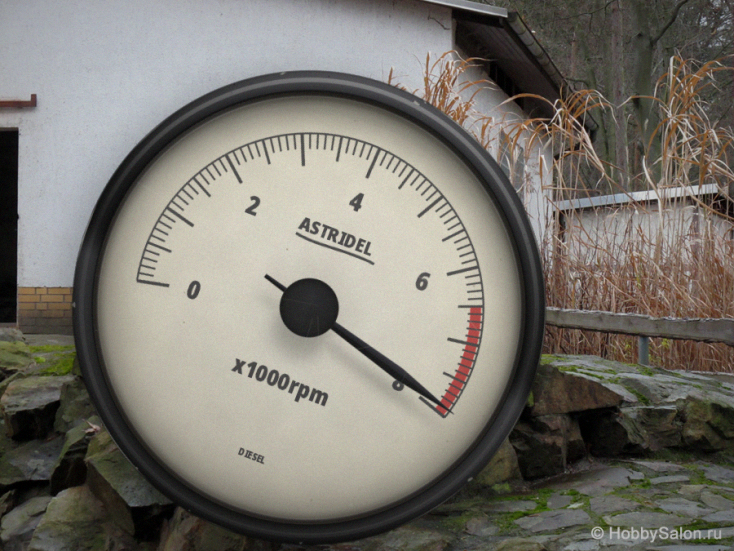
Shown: 7900 rpm
